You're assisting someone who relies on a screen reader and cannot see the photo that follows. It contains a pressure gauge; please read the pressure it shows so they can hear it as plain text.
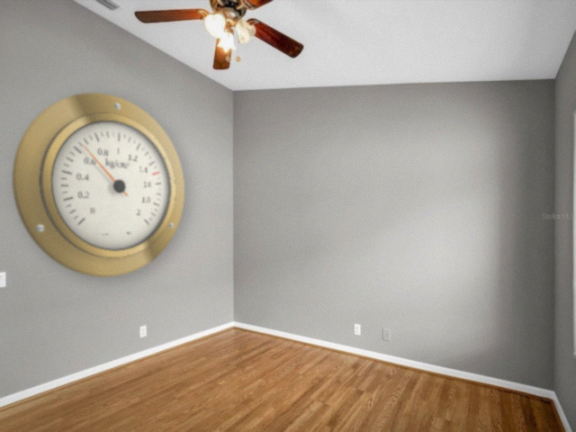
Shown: 0.65 kg/cm²
